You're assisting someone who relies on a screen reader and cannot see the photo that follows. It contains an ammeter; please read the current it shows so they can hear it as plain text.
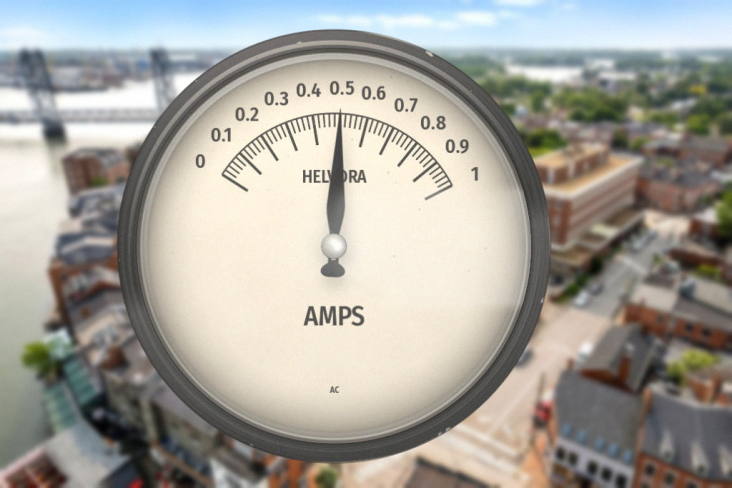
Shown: 0.5 A
